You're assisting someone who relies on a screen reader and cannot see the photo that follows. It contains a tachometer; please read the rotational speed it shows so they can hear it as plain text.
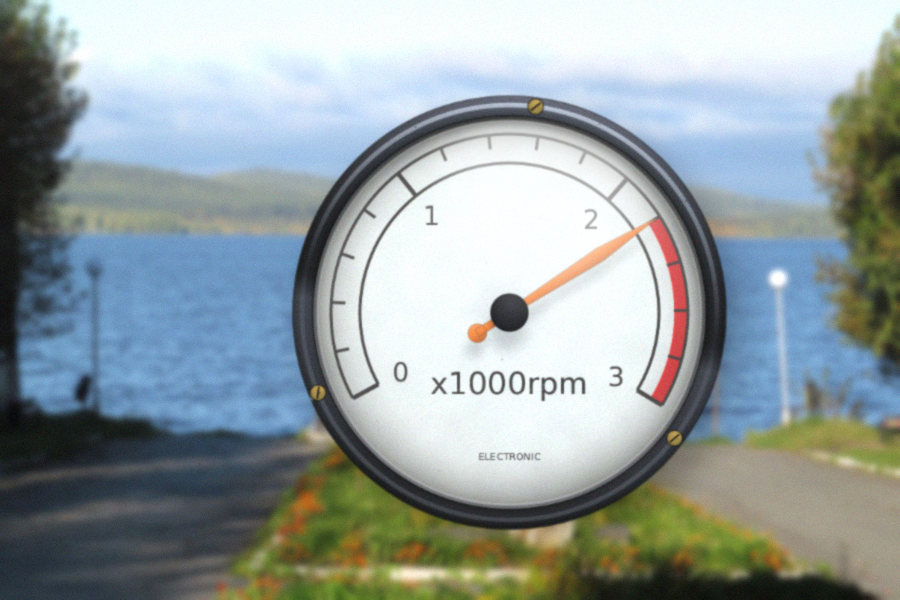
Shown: 2200 rpm
